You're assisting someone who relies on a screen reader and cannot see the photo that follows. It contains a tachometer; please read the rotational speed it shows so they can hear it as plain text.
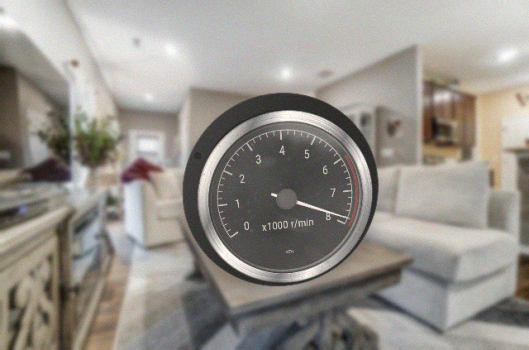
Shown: 7800 rpm
